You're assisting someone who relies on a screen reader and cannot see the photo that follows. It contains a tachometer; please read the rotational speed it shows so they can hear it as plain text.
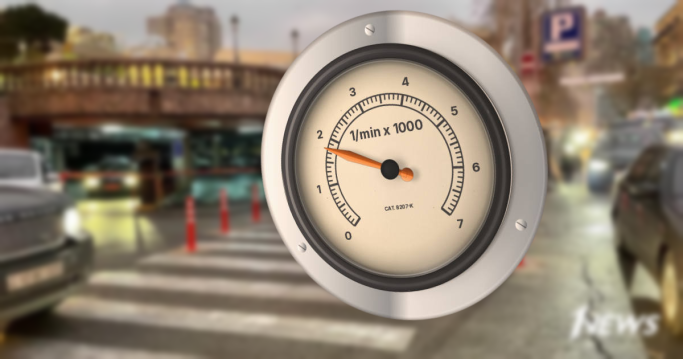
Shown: 1800 rpm
